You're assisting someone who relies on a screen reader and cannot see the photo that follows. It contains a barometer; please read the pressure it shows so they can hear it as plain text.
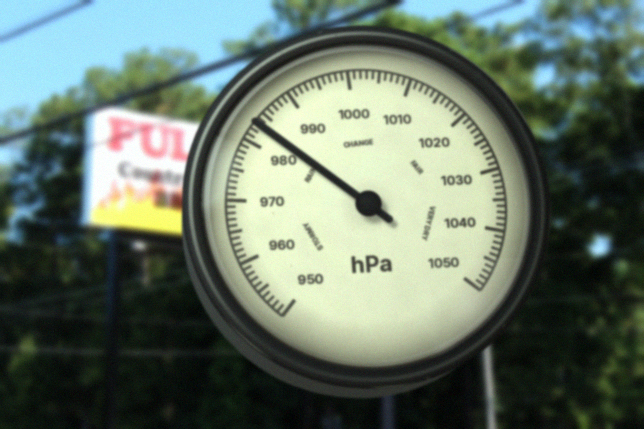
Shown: 983 hPa
